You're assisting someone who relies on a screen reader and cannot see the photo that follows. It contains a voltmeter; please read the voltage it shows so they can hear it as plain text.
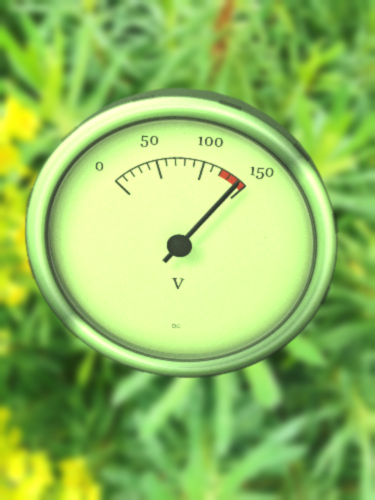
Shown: 140 V
